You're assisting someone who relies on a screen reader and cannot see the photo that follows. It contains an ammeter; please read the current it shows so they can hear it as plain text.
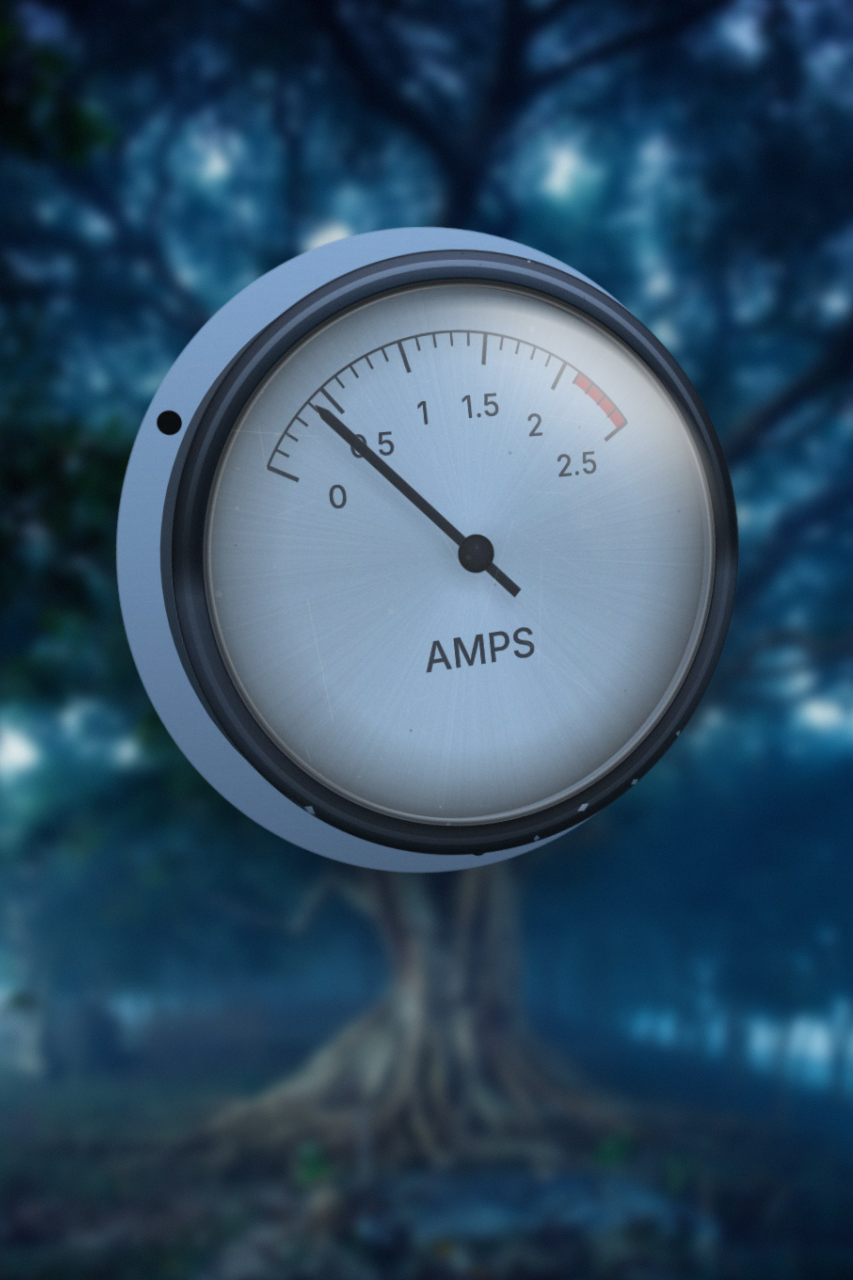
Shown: 0.4 A
